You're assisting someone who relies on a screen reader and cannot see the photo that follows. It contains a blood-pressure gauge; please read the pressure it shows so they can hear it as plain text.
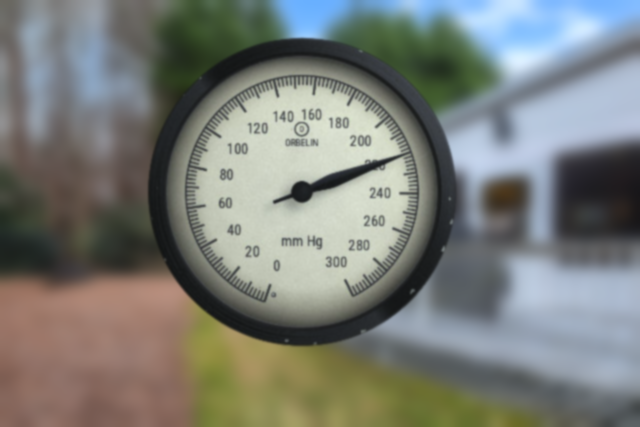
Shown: 220 mmHg
